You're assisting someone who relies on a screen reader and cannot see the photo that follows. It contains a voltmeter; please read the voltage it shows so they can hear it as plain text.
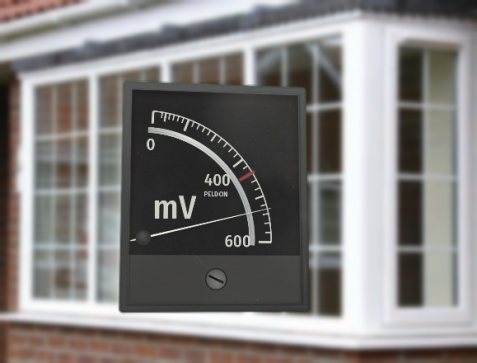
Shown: 530 mV
